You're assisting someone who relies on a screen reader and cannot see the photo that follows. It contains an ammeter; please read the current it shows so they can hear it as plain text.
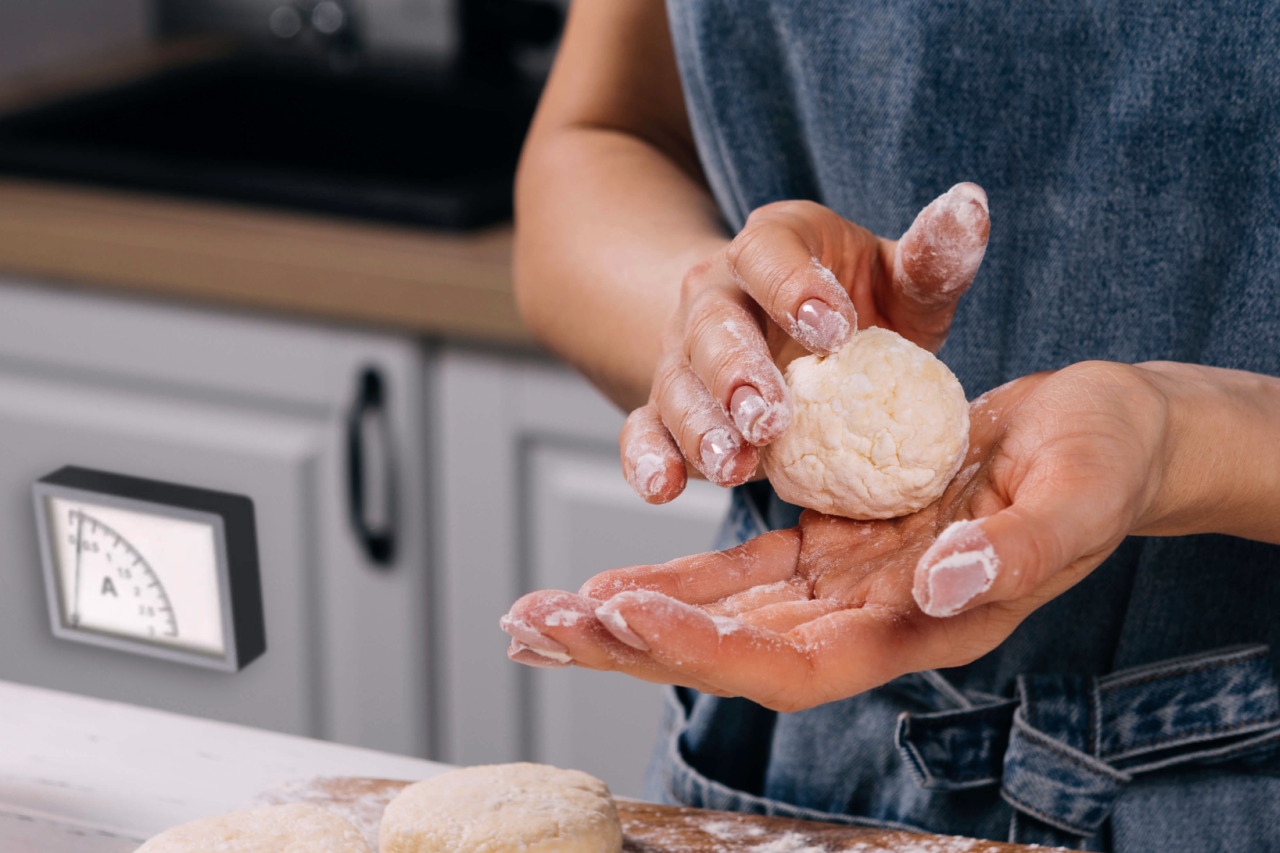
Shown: 0.25 A
